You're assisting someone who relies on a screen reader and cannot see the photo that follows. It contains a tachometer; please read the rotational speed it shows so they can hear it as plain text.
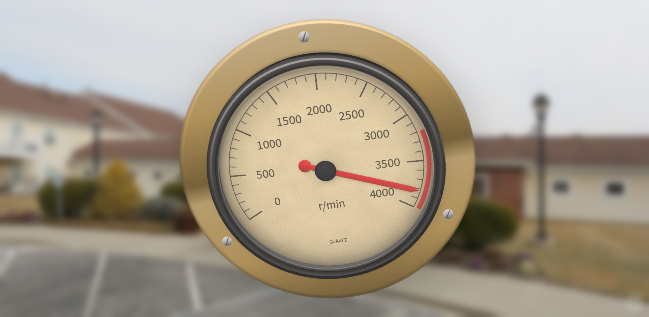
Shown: 3800 rpm
